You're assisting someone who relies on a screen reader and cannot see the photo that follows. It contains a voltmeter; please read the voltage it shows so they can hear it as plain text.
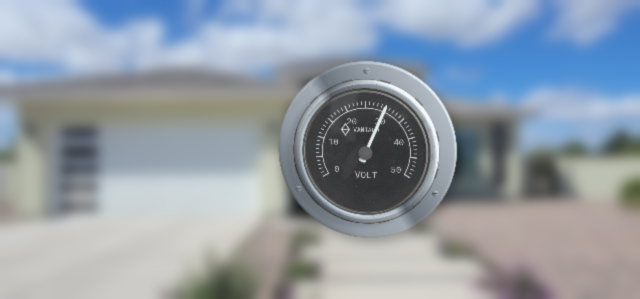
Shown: 30 V
